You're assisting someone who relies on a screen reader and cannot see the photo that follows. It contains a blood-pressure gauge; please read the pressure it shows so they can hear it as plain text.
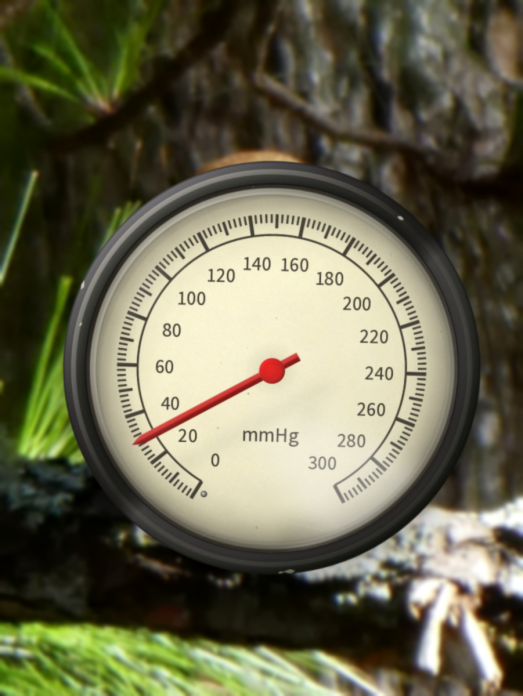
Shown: 30 mmHg
